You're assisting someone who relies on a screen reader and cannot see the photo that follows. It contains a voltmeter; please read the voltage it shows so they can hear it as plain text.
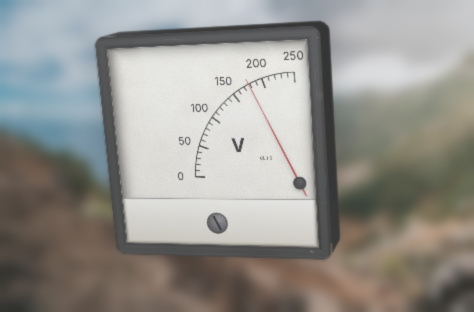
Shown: 180 V
